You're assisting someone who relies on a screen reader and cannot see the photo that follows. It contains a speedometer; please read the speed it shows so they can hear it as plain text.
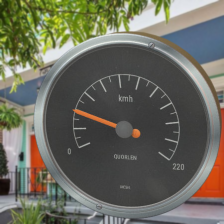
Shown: 40 km/h
